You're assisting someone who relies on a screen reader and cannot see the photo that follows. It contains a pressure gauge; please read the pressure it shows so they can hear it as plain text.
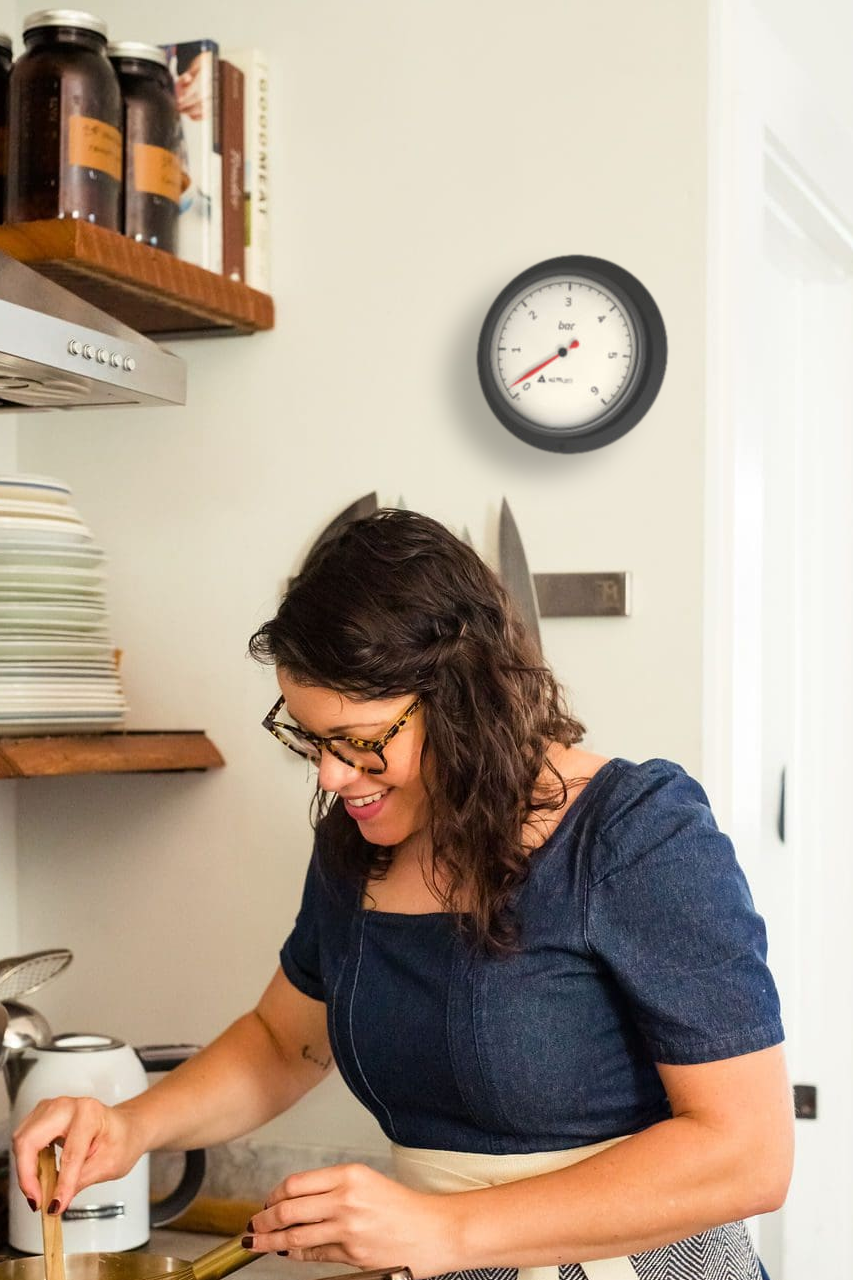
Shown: 0.2 bar
